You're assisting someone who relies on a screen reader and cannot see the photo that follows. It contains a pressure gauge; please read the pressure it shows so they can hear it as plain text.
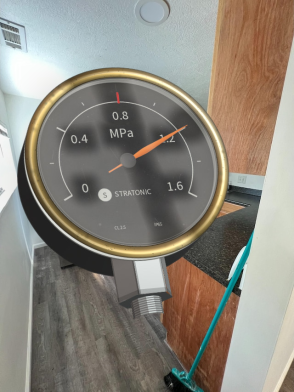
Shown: 1.2 MPa
